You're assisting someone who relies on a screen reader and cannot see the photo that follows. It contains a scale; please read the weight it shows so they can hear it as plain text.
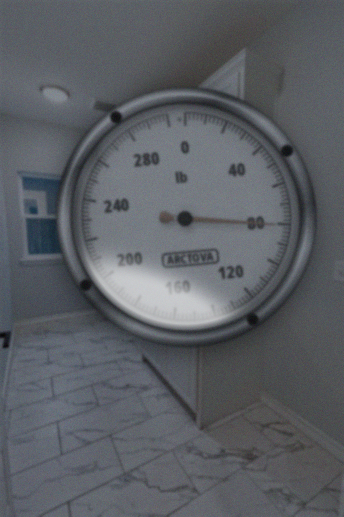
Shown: 80 lb
